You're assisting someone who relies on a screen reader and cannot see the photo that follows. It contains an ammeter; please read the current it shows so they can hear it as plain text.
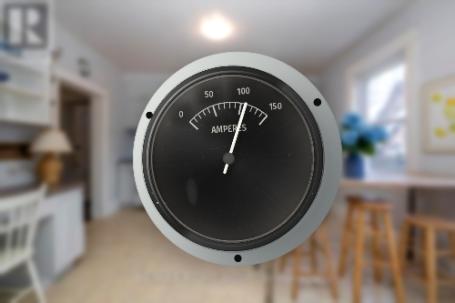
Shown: 110 A
